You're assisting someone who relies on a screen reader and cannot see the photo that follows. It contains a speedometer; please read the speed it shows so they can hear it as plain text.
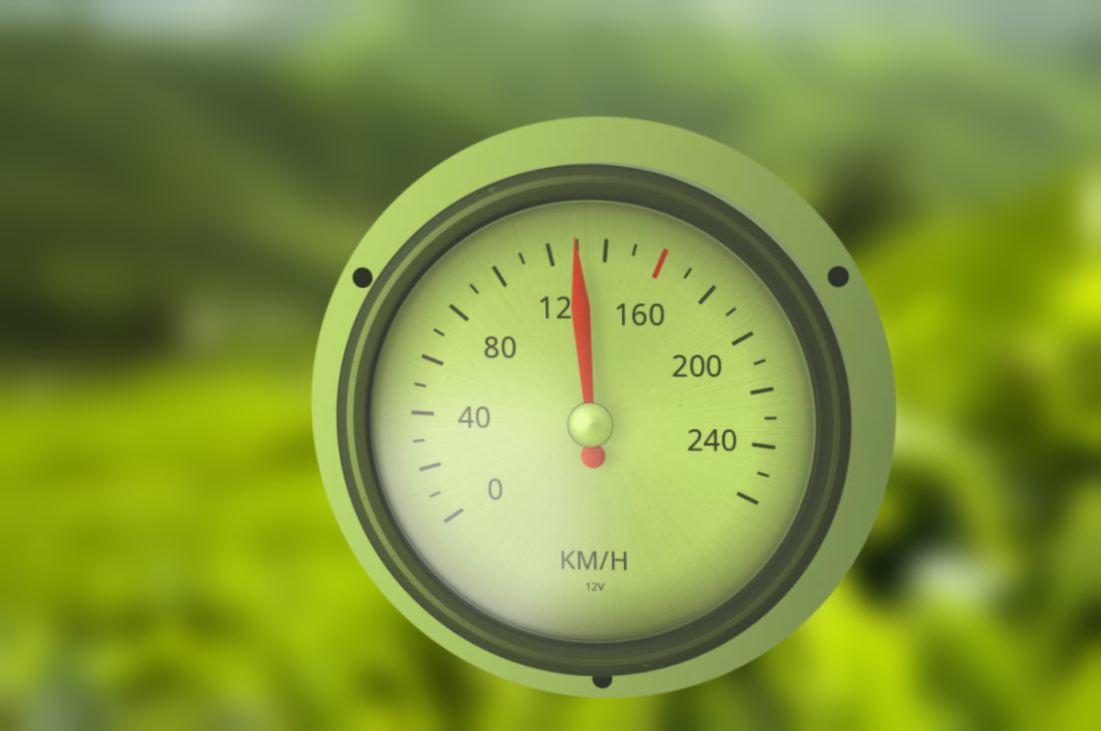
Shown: 130 km/h
